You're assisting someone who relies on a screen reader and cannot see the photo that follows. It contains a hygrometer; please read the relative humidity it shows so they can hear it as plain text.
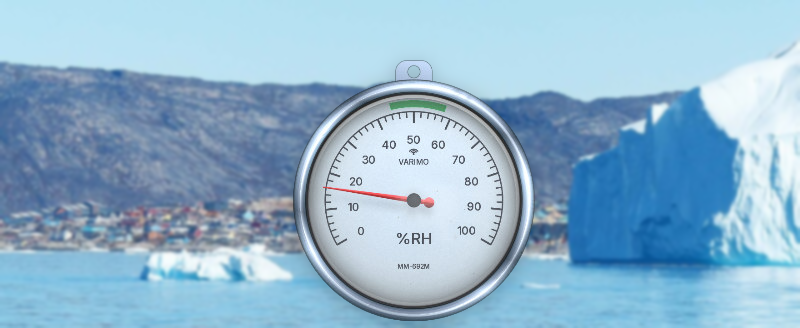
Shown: 16 %
